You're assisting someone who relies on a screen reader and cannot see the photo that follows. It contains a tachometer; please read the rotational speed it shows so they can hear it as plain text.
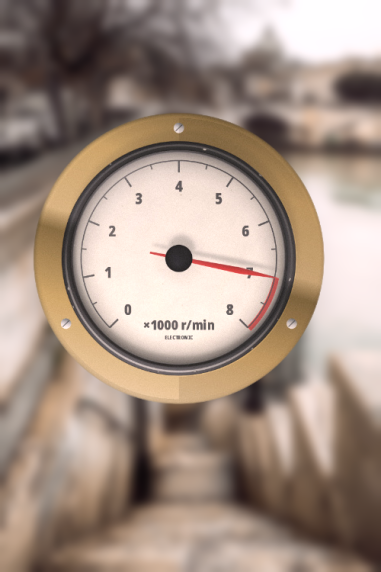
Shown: 7000 rpm
